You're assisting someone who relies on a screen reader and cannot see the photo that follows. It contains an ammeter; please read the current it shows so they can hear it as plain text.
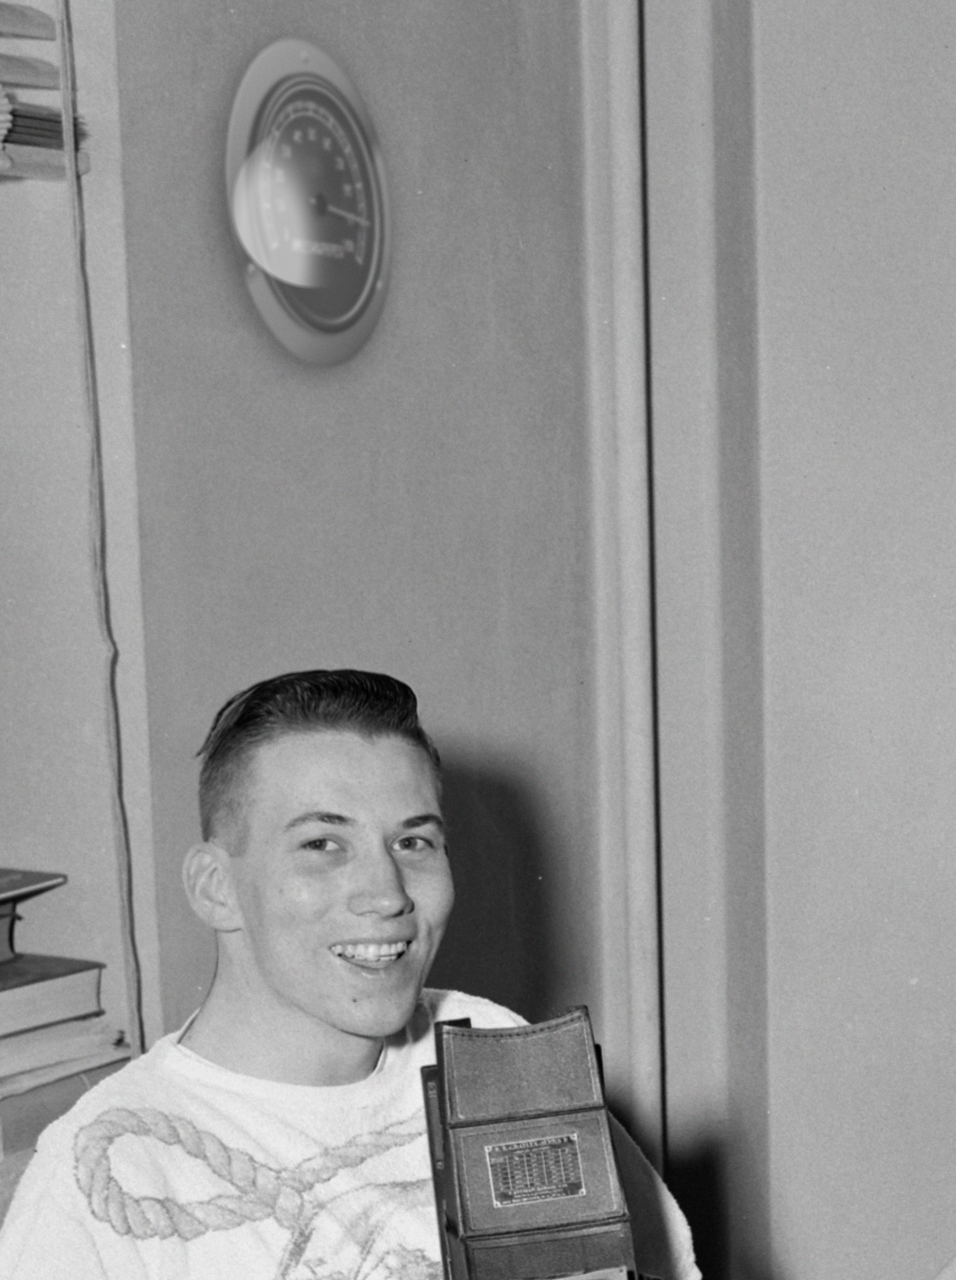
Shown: 90 mA
